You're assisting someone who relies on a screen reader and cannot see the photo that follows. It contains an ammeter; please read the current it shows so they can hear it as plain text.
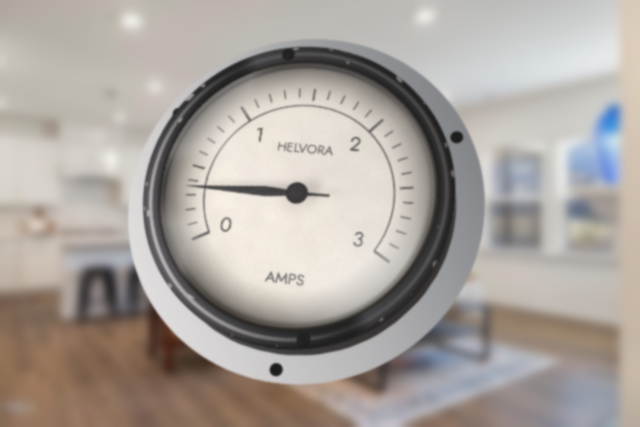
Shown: 0.35 A
